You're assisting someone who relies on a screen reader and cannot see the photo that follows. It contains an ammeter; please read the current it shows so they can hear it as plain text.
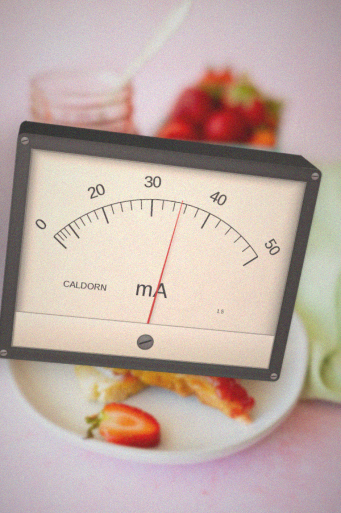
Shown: 35 mA
